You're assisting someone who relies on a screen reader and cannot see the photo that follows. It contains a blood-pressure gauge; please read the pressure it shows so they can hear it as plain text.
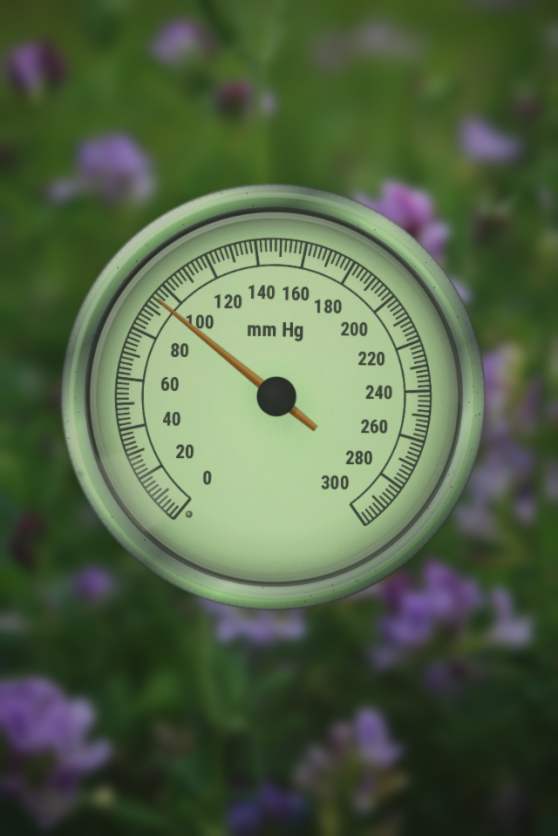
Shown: 94 mmHg
